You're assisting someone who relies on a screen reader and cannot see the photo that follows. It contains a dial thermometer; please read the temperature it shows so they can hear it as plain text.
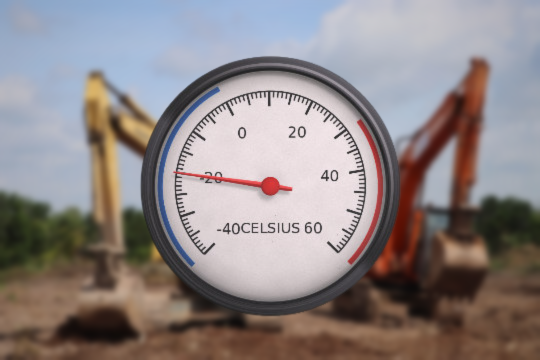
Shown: -20 °C
